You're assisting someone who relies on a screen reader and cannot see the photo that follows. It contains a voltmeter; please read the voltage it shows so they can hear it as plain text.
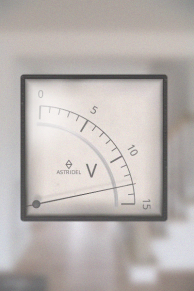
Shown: 13 V
